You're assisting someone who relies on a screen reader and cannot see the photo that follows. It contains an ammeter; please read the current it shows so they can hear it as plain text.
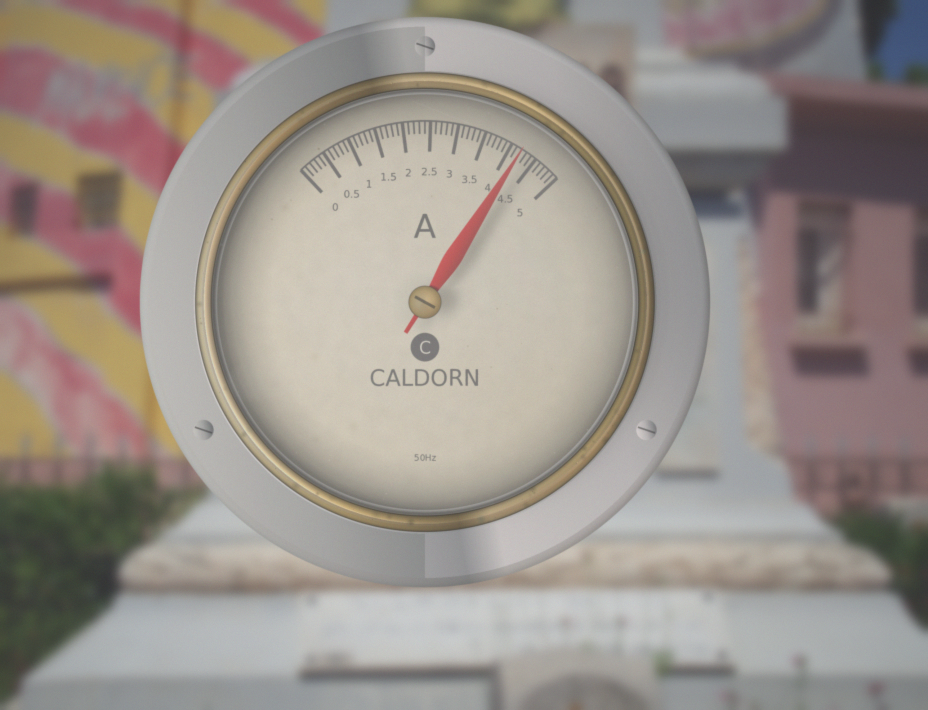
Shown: 4.2 A
